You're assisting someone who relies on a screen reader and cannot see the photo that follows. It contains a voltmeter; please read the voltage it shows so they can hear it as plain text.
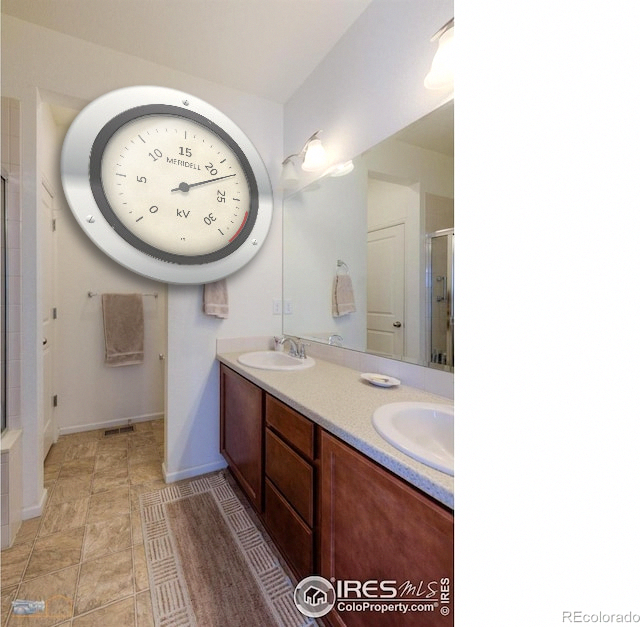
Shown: 22 kV
